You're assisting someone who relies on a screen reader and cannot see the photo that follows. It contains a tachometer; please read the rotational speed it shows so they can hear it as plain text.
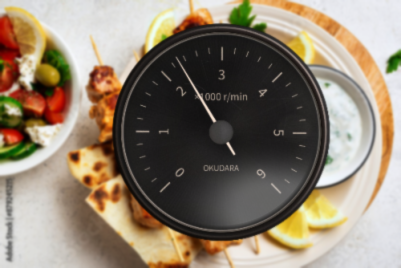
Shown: 2300 rpm
